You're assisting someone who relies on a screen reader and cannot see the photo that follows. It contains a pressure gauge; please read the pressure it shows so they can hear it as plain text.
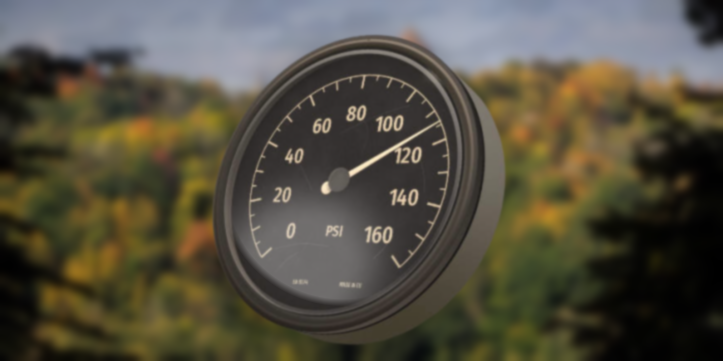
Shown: 115 psi
